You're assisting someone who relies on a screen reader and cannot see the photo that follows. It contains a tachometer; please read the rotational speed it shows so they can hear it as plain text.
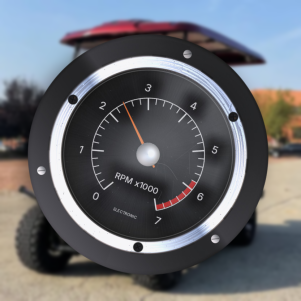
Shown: 2400 rpm
